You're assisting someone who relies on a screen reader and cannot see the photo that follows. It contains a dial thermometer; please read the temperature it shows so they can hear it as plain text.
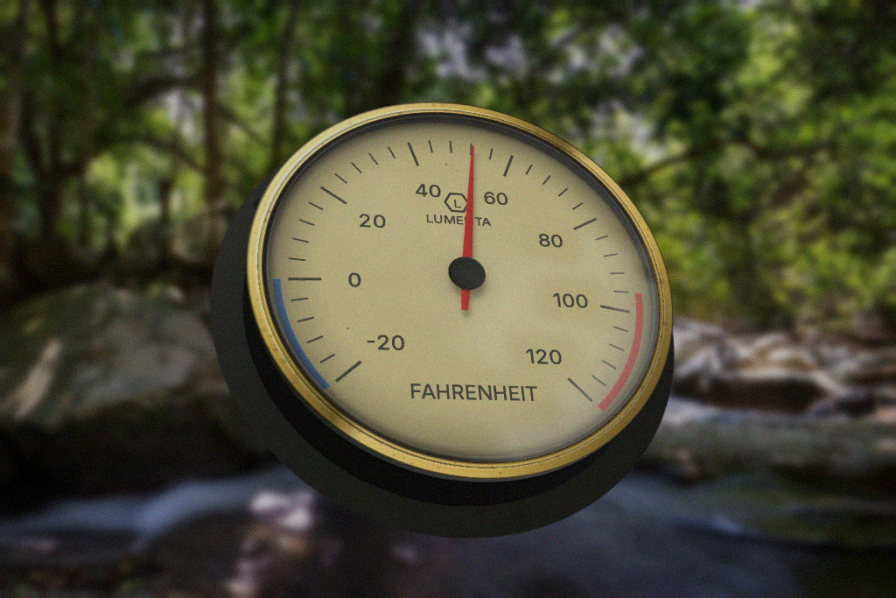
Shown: 52 °F
